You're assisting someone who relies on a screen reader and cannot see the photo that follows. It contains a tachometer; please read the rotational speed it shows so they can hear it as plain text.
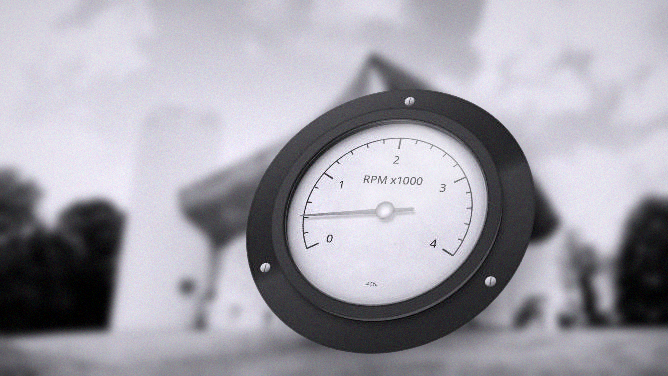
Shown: 400 rpm
